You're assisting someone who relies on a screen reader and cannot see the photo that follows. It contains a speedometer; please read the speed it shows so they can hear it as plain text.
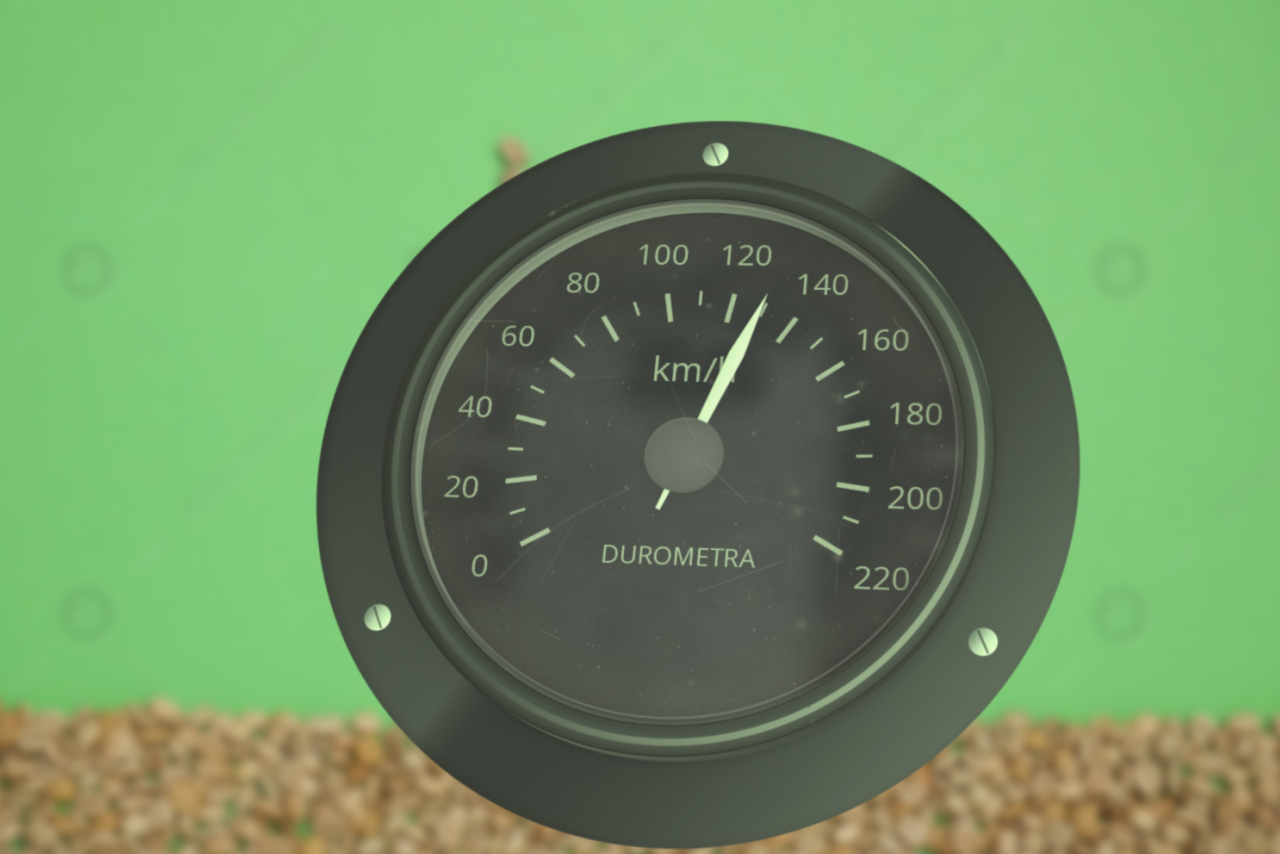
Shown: 130 km/h
